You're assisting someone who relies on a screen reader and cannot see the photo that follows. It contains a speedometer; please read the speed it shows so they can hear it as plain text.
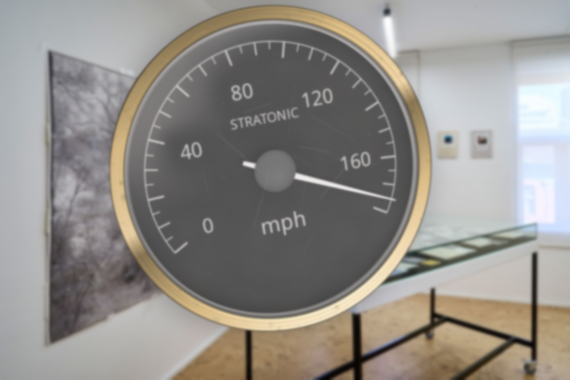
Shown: 175 mph
